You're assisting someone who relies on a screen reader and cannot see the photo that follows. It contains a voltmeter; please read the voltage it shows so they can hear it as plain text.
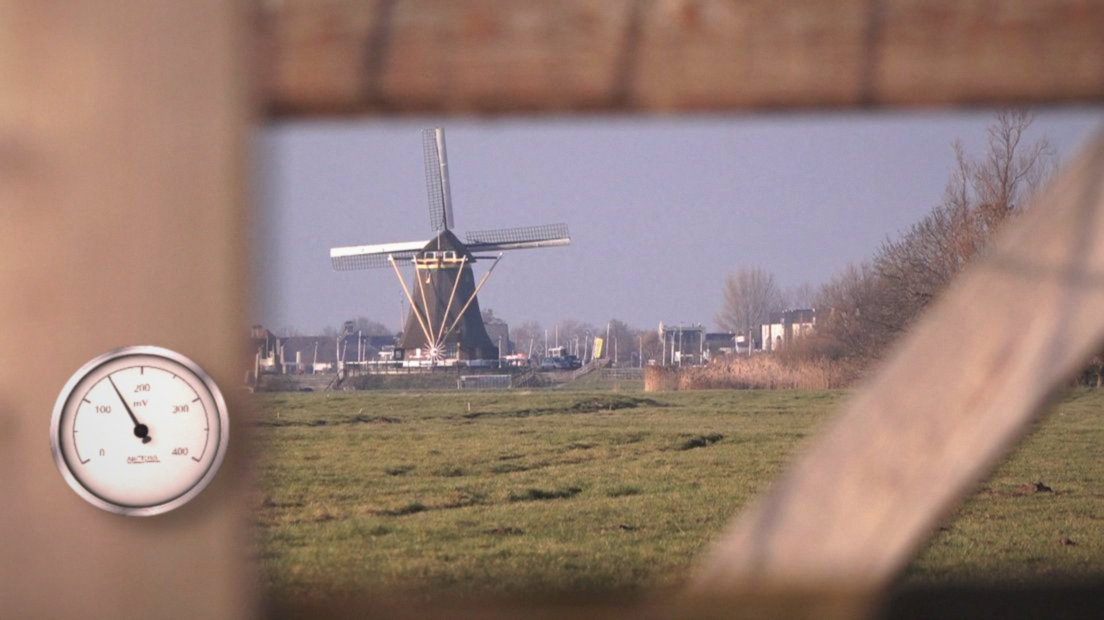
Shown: 150 mV
